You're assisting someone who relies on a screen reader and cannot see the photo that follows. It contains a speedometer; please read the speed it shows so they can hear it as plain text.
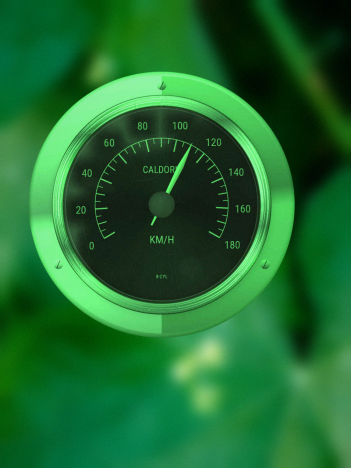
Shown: 110 km/h
